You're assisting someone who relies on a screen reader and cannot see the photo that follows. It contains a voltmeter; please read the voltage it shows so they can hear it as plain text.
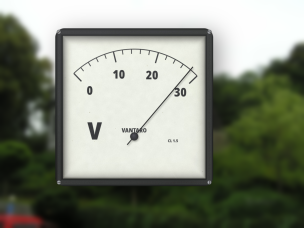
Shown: 28 V
